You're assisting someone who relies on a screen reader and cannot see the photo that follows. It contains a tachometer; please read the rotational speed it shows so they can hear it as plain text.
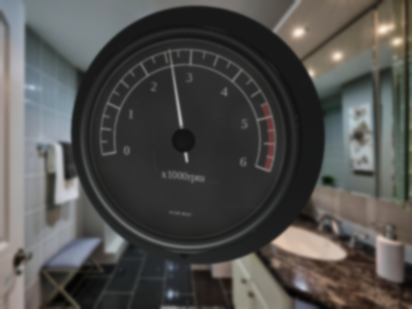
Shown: 2625 rpm
